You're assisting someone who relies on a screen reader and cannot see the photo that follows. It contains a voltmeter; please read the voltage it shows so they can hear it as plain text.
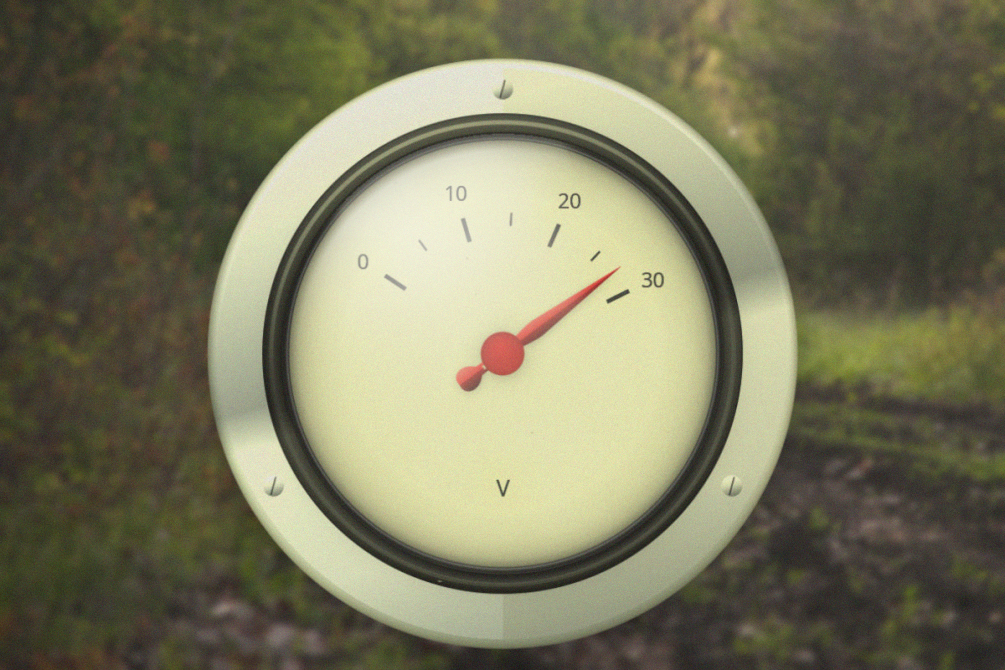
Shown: 27.5 V
